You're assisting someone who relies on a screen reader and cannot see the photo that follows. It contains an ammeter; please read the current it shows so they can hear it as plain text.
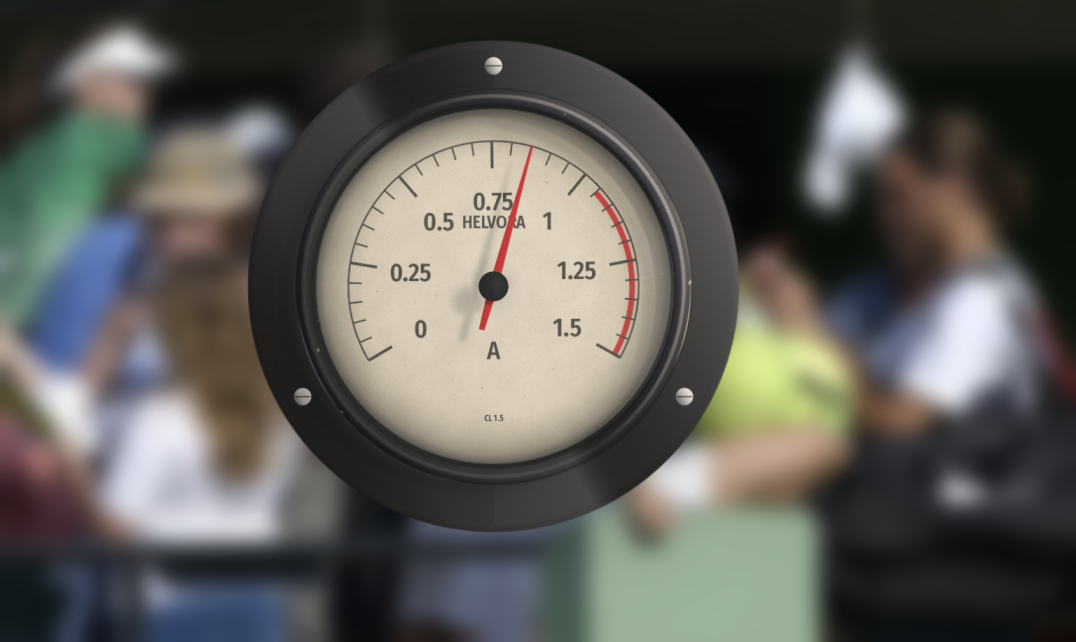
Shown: 0.85 A
